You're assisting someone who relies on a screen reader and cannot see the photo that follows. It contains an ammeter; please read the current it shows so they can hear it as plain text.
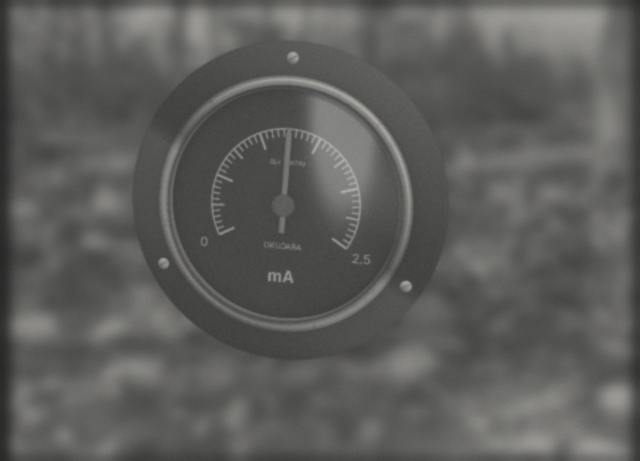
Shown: 1.25 mA
